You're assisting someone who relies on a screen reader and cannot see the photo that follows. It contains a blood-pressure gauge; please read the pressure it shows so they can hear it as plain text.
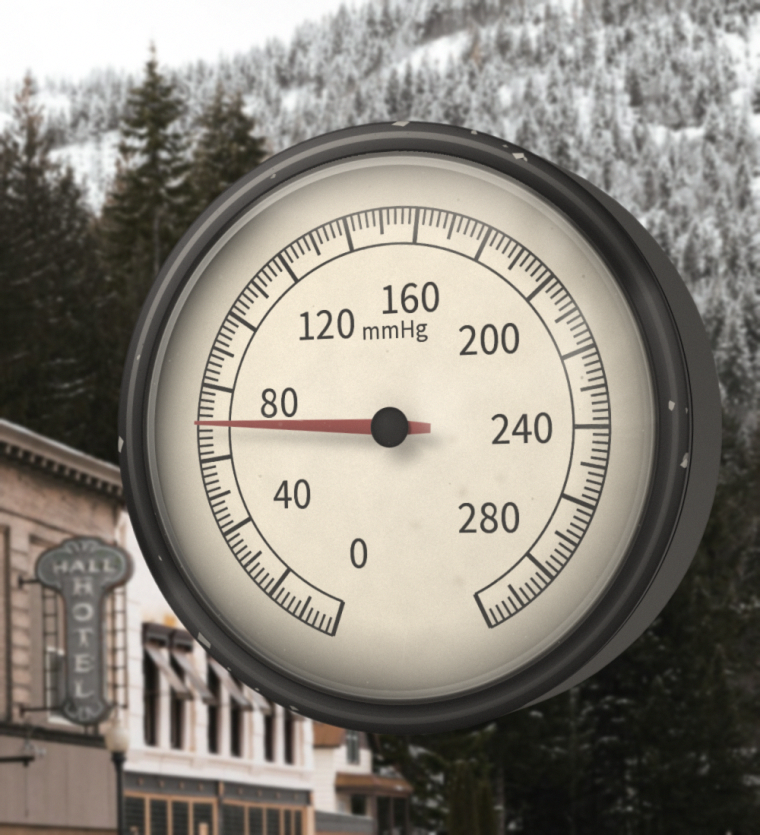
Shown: 70 mmHg
